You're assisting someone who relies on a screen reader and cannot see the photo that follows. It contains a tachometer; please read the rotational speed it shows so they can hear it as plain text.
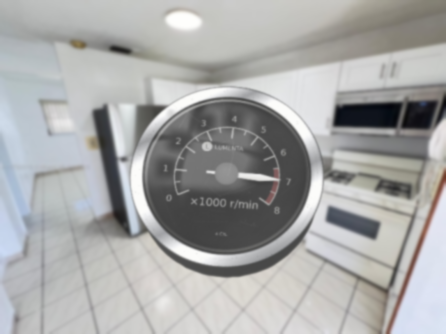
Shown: 7000 rpm
